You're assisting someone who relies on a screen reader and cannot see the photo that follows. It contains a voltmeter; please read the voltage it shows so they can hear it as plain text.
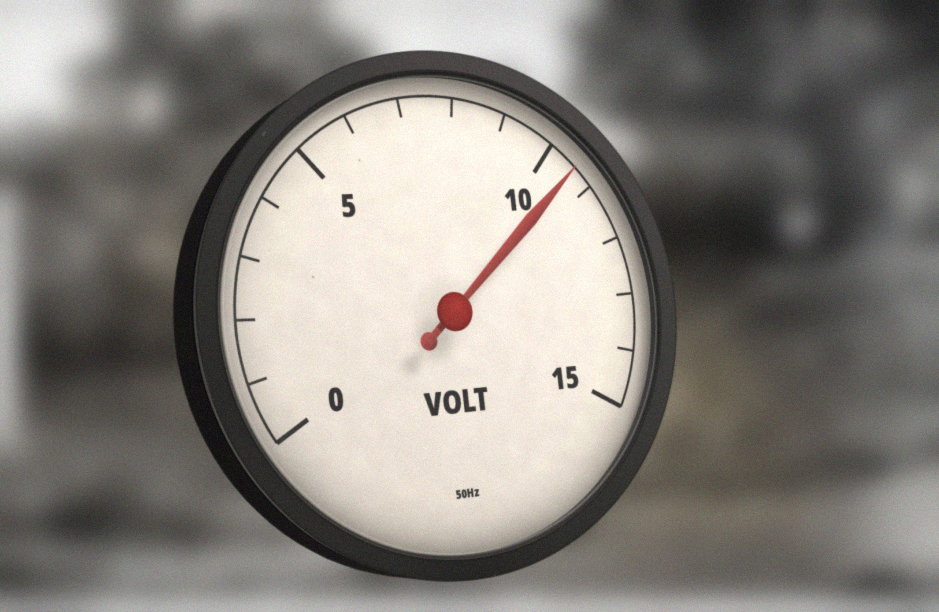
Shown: 10.5 V
